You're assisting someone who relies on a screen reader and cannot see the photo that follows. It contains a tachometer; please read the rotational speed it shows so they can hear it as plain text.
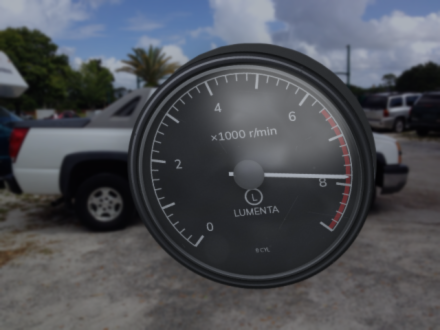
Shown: 7800 rpm
